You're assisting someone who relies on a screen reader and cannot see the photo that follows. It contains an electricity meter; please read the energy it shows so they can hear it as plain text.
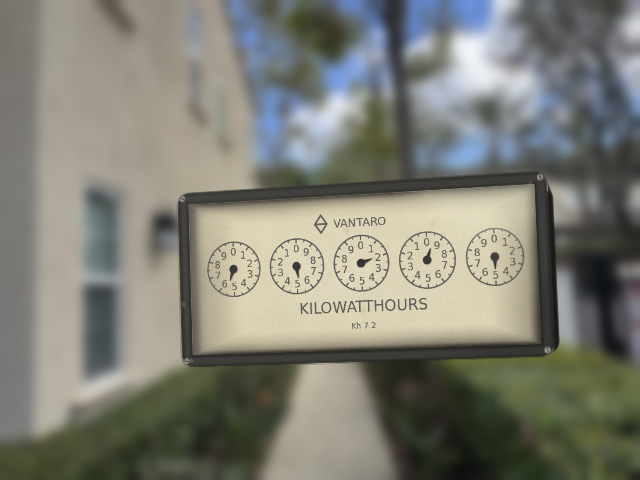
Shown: 55195 kWh
